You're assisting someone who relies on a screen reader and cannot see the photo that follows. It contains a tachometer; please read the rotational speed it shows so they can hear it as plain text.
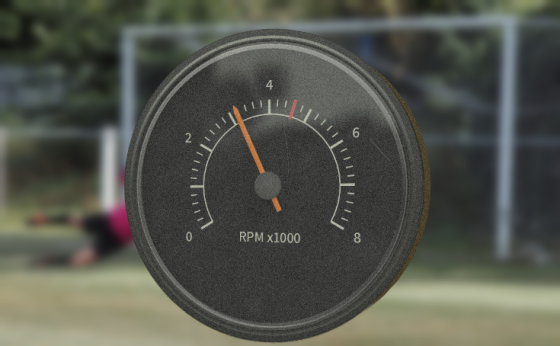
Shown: 3200 rpm
